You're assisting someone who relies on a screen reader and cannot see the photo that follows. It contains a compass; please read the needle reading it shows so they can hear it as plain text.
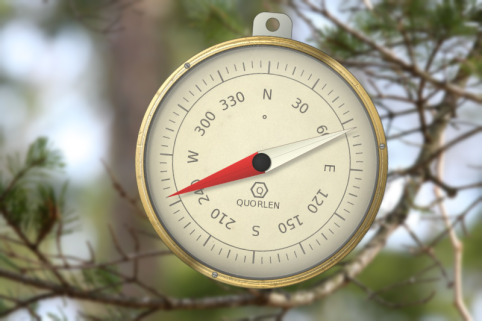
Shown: 245 °
